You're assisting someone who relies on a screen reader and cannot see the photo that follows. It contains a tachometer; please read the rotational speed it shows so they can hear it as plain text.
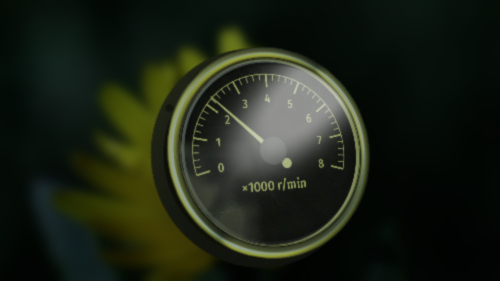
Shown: 2200 rpm
